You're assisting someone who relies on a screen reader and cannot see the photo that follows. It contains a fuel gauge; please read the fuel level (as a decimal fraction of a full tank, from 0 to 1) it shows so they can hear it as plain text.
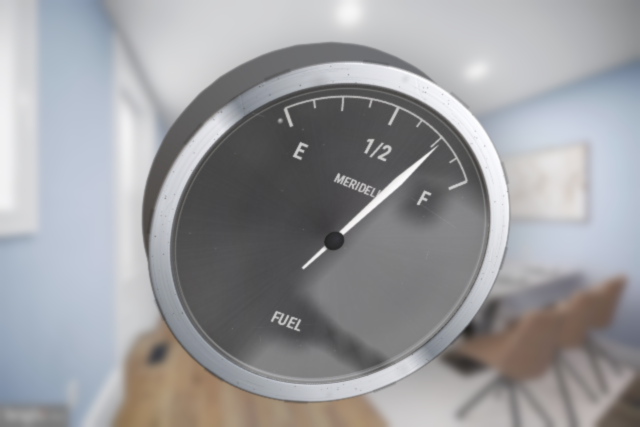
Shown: 0.75
